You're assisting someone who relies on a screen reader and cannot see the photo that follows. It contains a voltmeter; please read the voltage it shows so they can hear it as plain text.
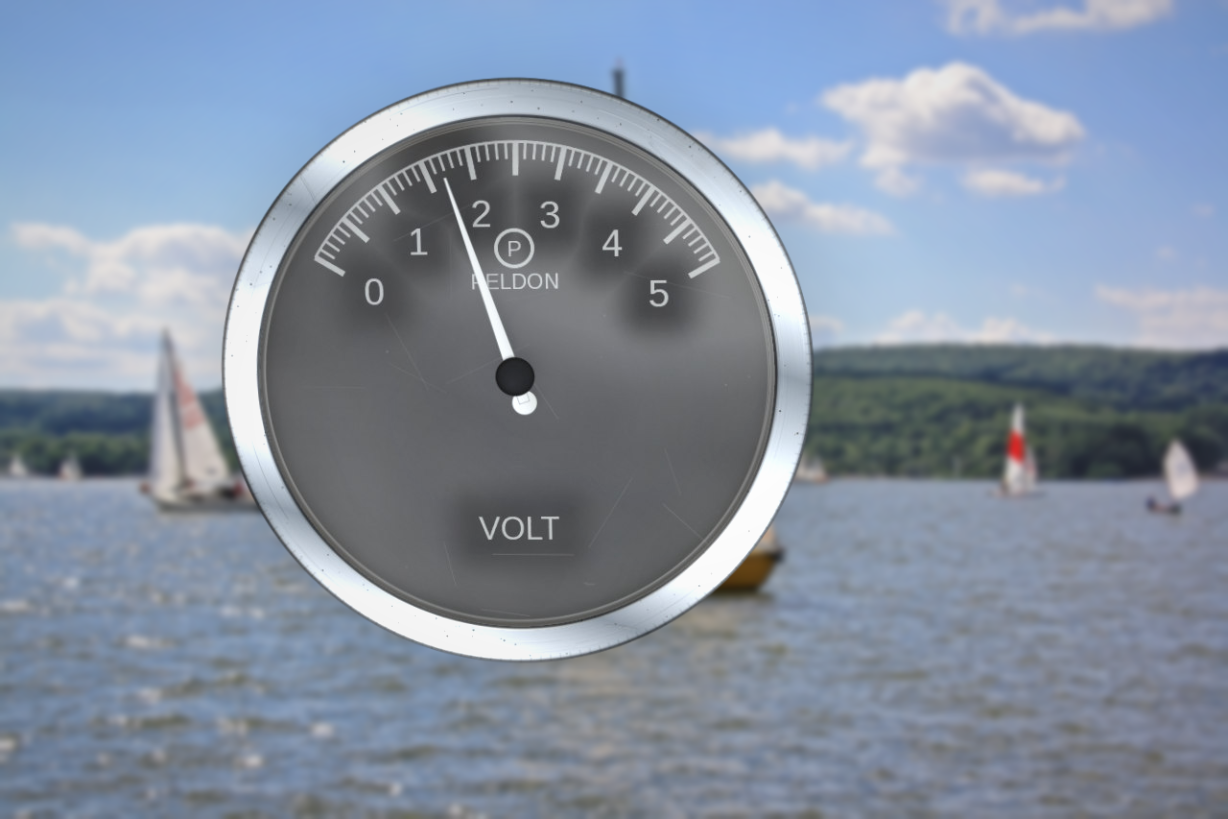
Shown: 1.7 V
